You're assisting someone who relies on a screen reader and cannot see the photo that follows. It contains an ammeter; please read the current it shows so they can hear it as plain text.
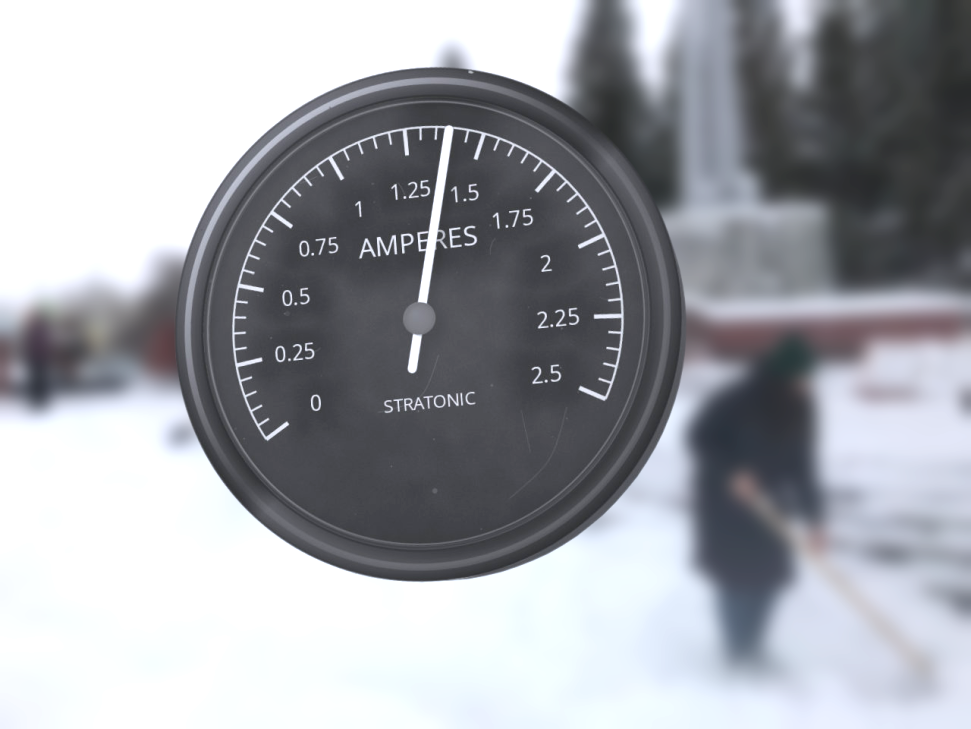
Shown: 1.4 A
